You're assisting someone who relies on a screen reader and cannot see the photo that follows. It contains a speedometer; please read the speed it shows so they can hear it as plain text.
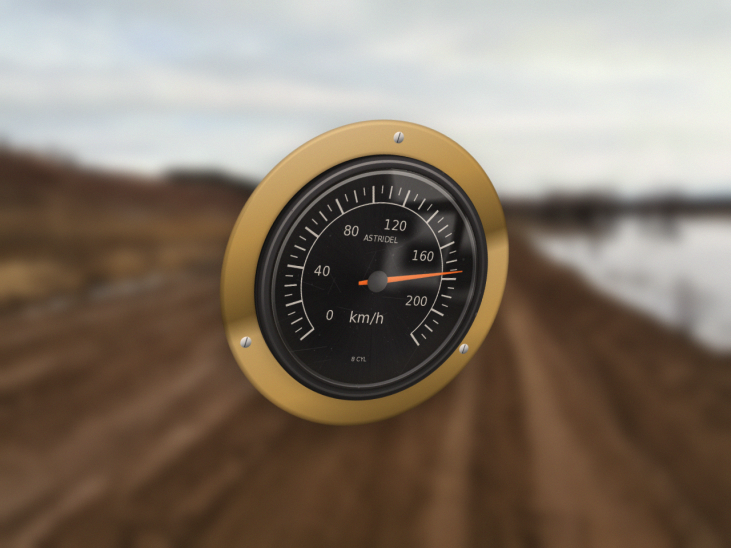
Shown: 175 km/h
